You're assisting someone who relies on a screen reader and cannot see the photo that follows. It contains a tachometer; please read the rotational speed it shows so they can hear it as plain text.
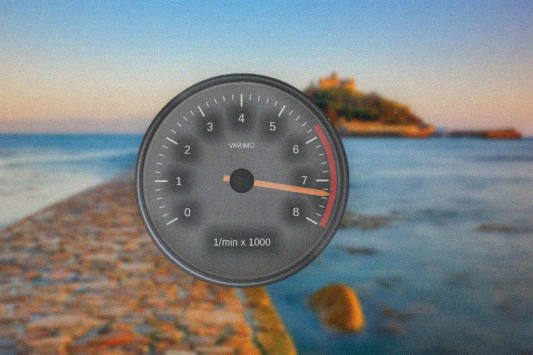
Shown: 7300 rpm
